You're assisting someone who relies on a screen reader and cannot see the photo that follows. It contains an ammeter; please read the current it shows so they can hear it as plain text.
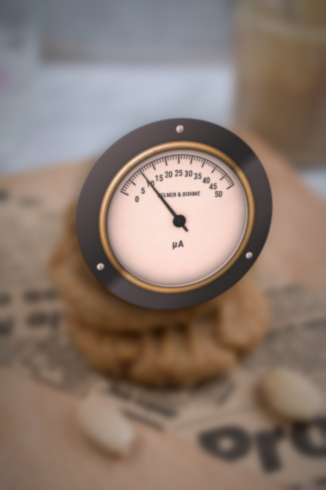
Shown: 10 µA
